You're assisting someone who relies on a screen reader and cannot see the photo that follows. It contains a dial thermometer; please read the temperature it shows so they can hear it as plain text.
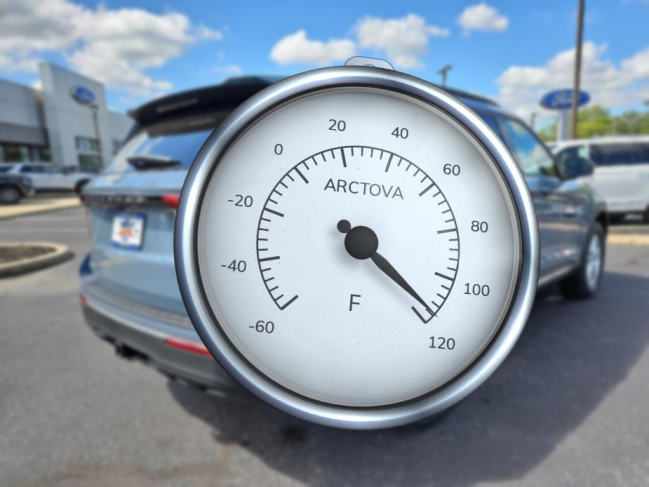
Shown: 116 °F
